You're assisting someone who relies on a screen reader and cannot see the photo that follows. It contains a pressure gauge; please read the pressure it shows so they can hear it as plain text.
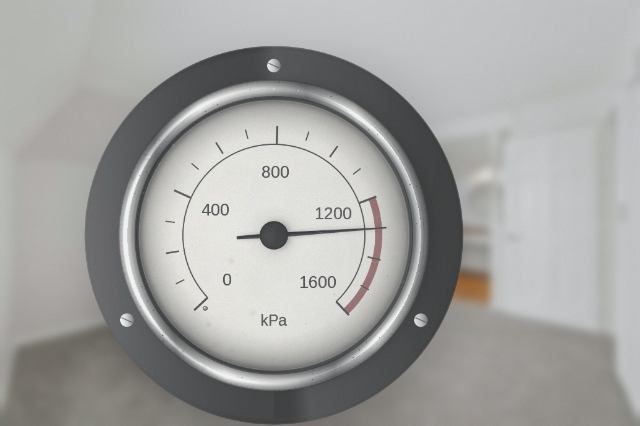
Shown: 1300 kPa
